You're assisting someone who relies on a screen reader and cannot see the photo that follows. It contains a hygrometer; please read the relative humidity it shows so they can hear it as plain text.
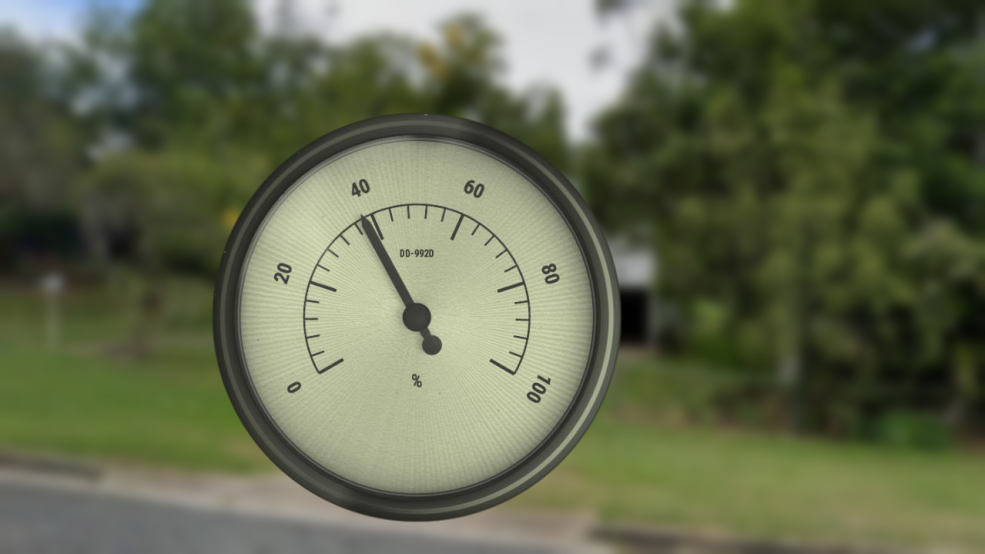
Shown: 38 %
